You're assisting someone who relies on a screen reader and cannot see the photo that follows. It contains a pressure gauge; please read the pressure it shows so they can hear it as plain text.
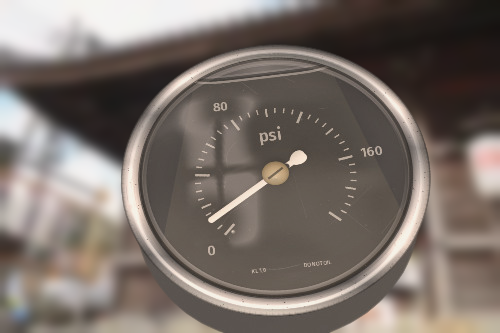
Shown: 10 psi
